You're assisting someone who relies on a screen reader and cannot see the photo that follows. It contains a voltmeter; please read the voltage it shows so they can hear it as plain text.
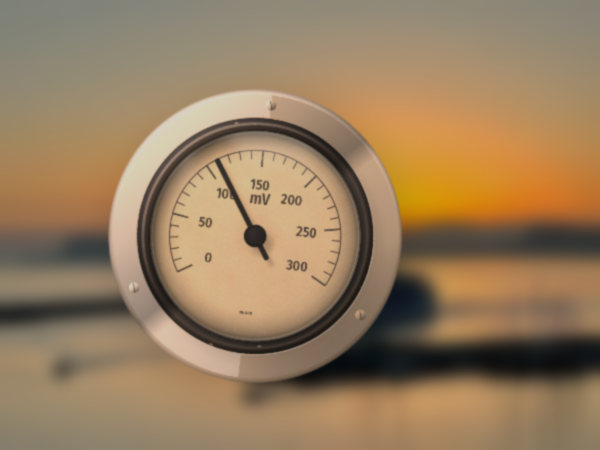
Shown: 110 mV
